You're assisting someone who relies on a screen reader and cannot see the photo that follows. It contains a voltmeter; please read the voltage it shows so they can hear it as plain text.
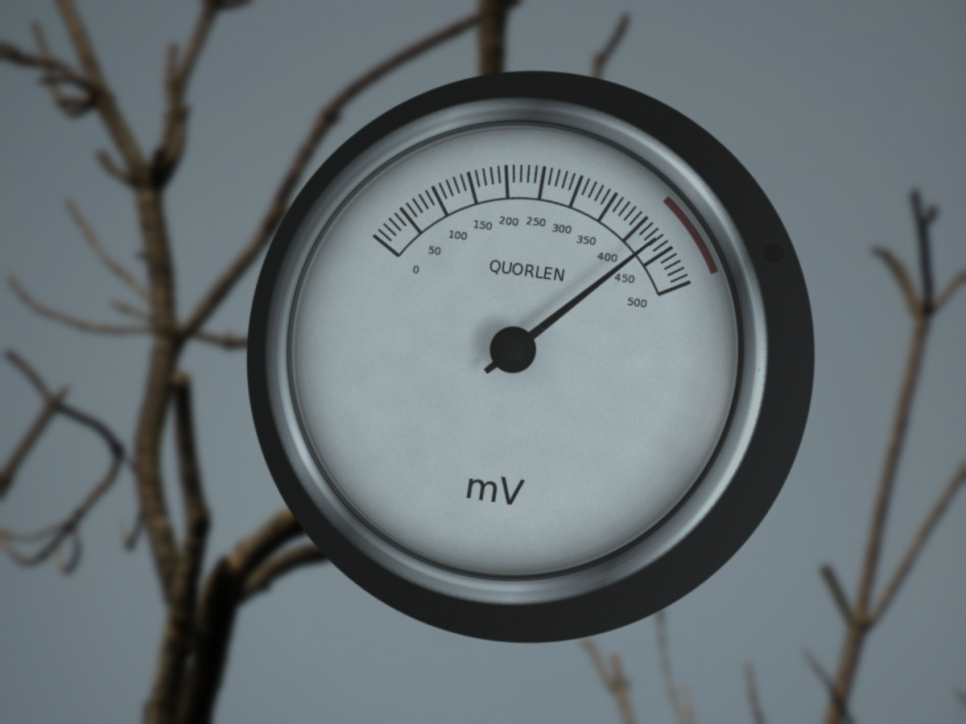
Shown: 430 mV
